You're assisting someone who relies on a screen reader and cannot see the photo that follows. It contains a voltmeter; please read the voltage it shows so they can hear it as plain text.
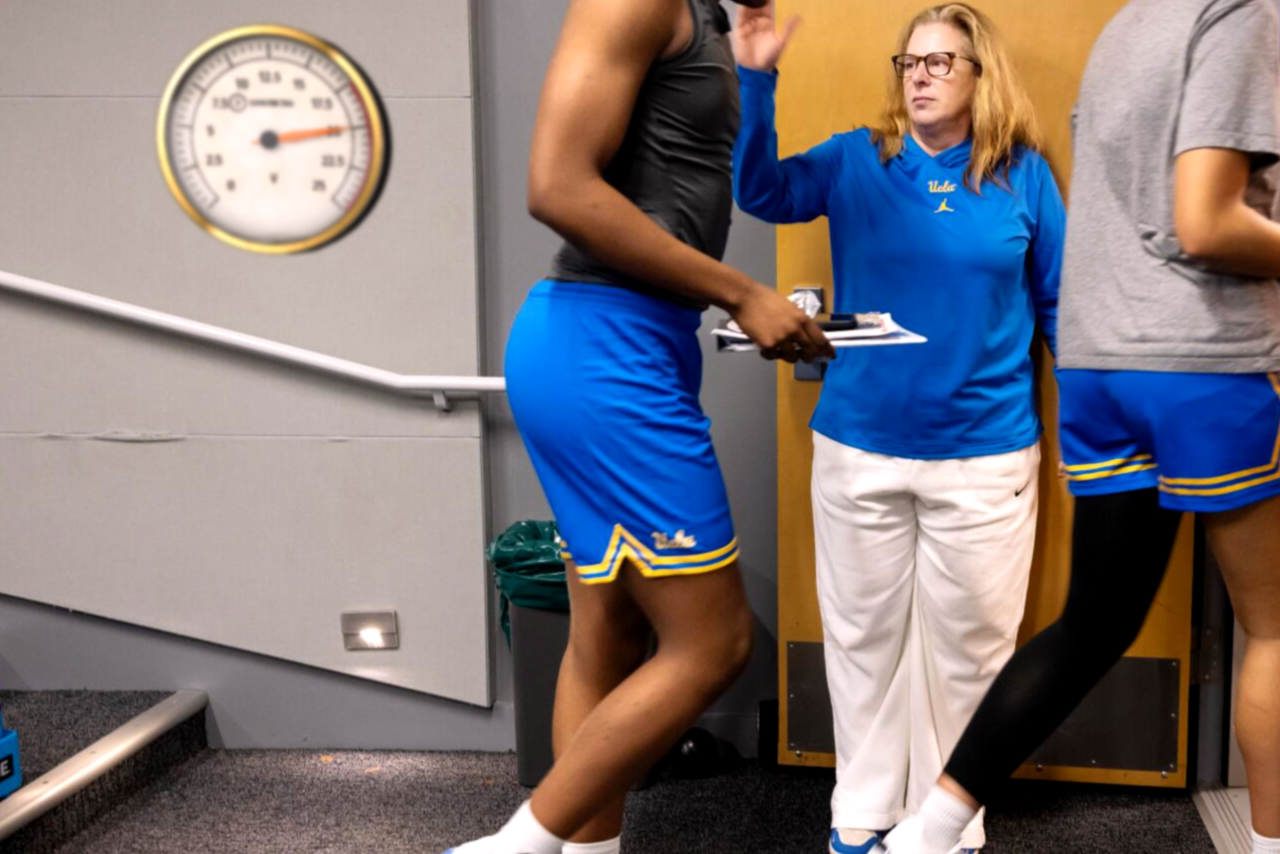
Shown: 20 V
